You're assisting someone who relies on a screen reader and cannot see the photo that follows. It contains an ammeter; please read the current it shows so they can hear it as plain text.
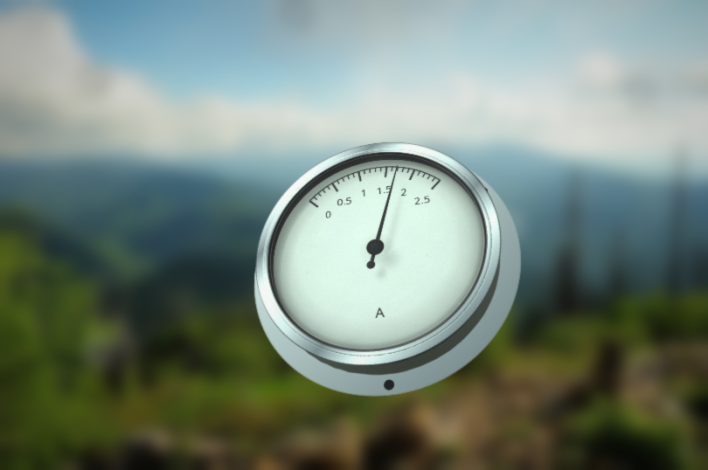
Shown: 1.7 A
